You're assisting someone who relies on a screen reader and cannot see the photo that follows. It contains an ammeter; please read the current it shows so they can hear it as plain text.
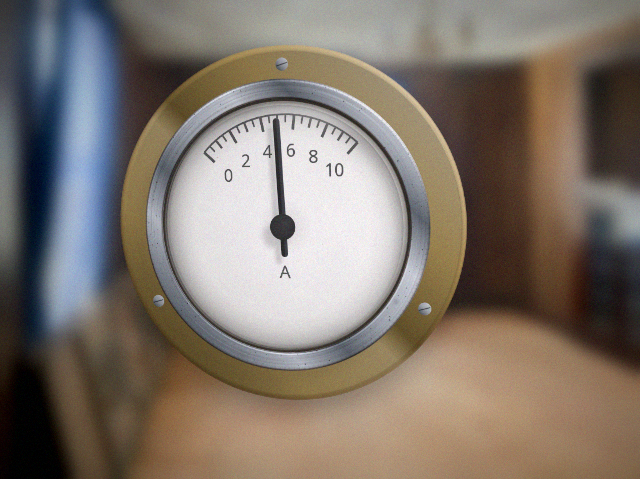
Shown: 5 A
